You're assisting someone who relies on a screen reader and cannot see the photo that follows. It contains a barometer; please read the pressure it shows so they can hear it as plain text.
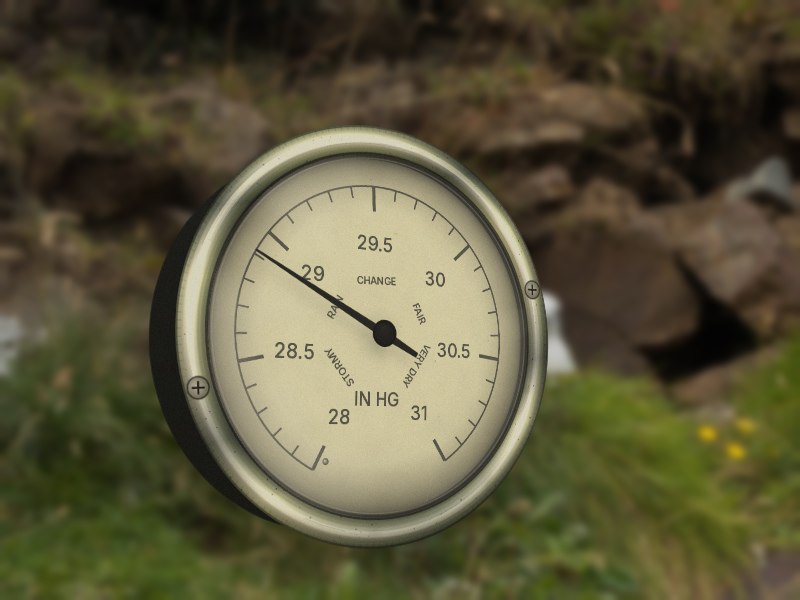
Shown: 28.9 inHg
